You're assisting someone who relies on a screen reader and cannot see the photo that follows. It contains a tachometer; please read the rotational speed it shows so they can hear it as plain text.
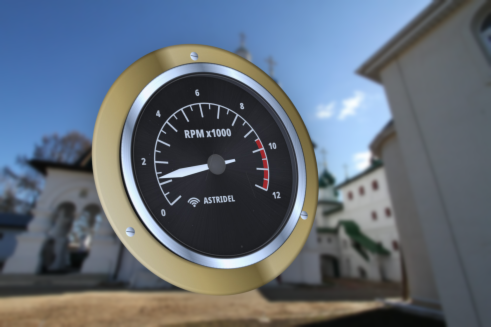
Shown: 1250 rpm
